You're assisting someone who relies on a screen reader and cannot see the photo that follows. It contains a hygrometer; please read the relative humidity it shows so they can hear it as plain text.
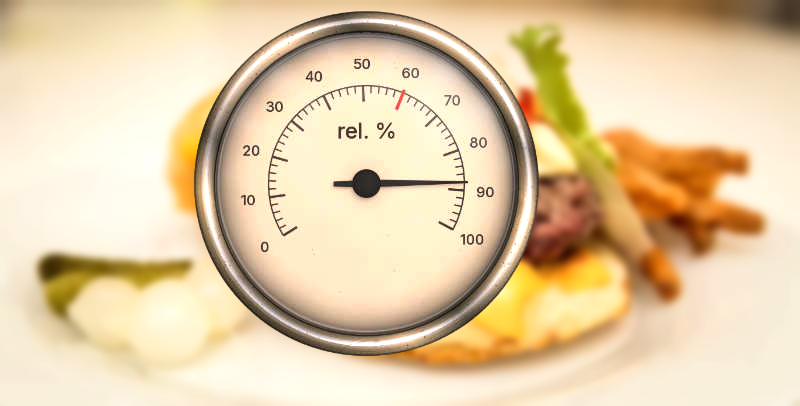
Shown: 88 %
